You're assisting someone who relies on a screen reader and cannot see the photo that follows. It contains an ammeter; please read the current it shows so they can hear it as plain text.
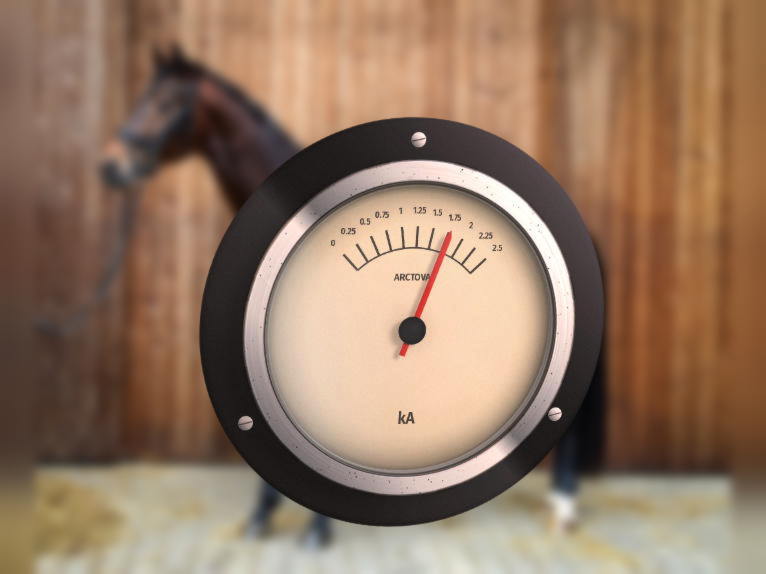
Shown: 1.75 kA
